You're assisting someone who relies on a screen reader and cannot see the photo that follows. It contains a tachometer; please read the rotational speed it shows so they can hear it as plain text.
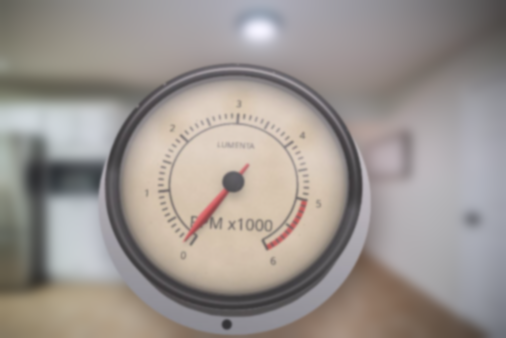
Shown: 100 rpm
